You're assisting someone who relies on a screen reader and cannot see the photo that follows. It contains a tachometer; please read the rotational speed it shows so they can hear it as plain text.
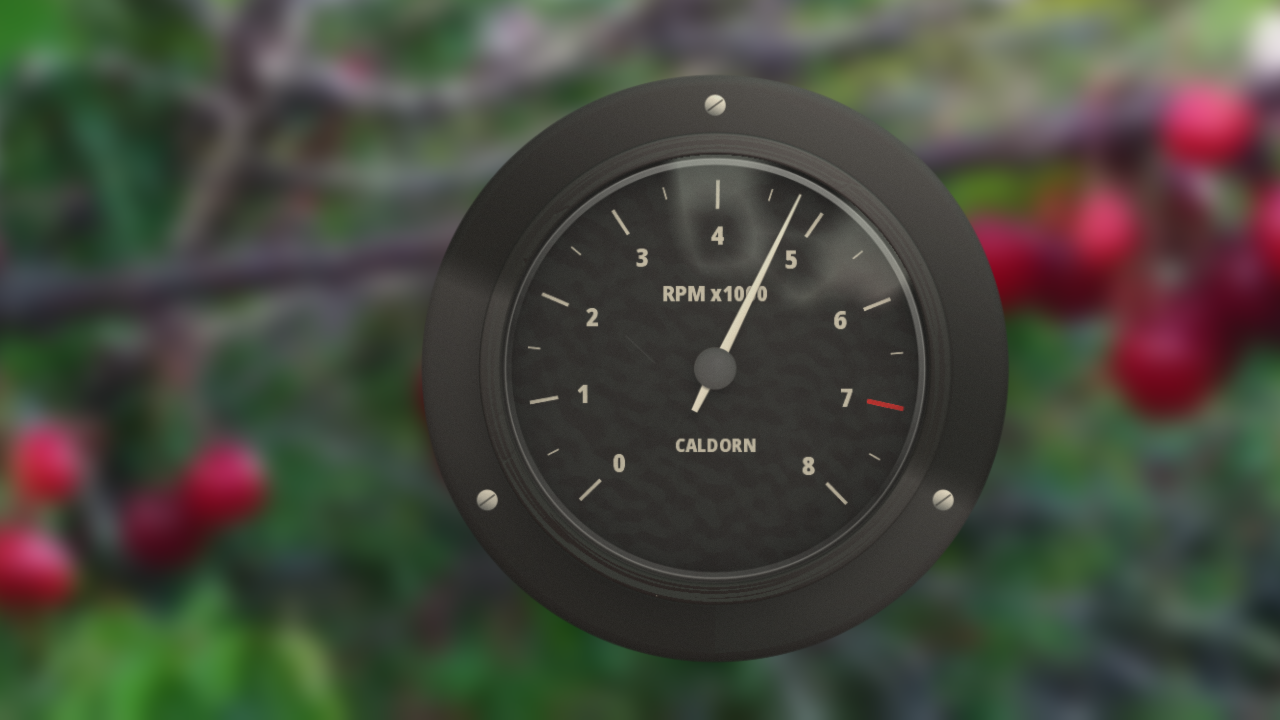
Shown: 4750 rpm
